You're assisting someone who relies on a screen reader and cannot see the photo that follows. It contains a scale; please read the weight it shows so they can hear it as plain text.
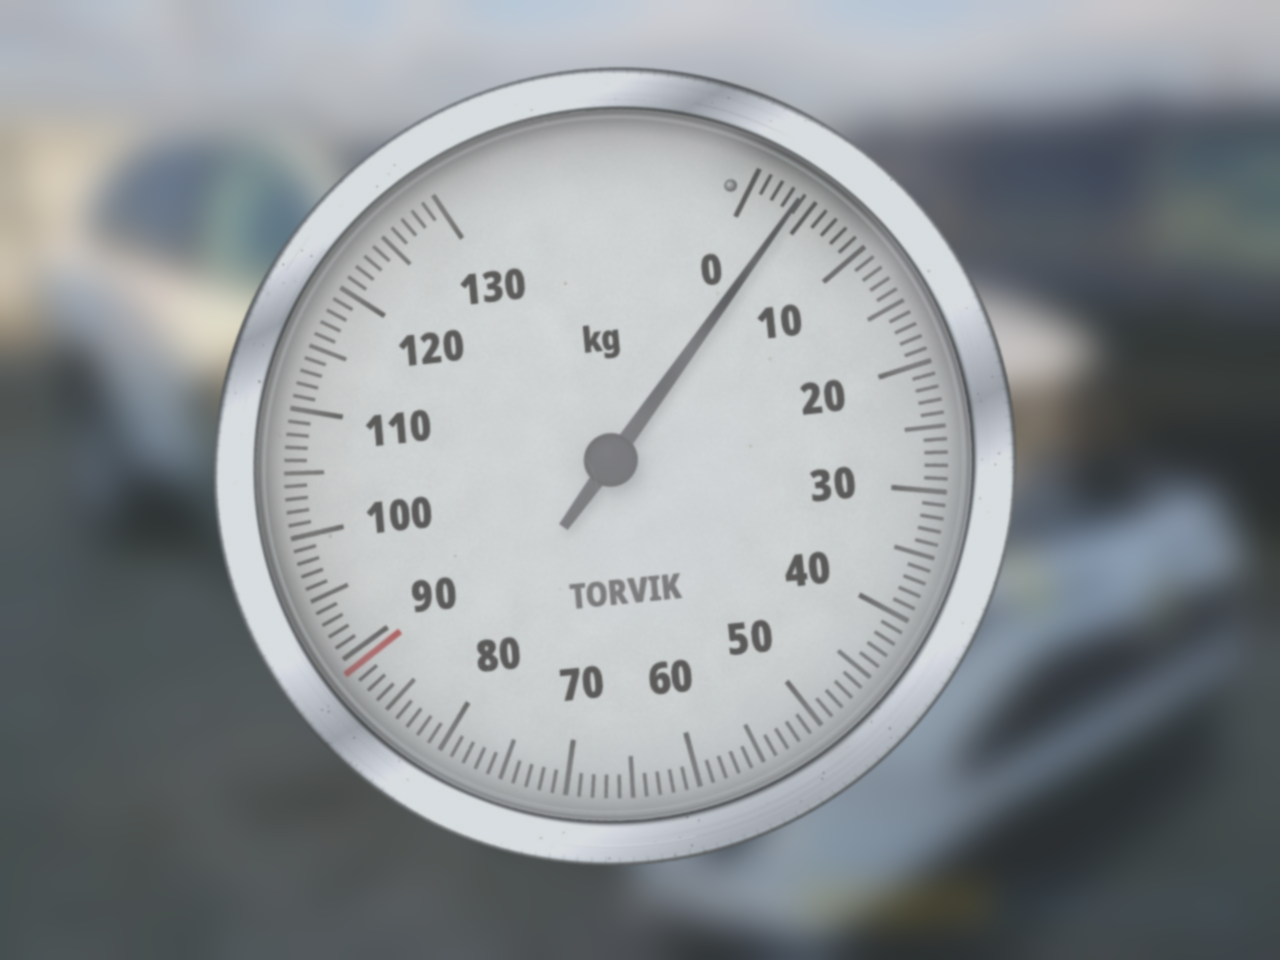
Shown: 4 kg
